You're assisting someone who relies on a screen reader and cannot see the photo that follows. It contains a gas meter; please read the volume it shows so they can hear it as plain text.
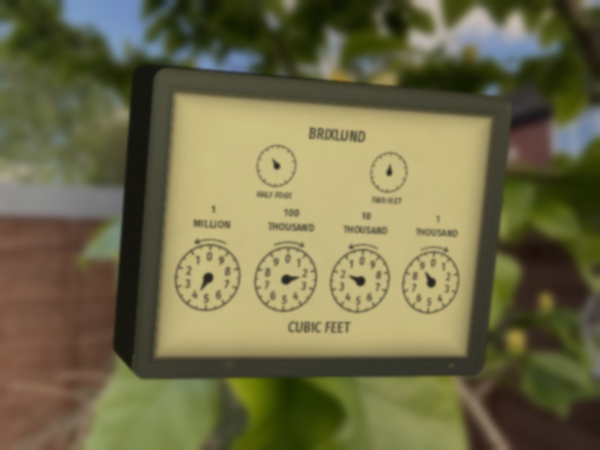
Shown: 421900 ft³
